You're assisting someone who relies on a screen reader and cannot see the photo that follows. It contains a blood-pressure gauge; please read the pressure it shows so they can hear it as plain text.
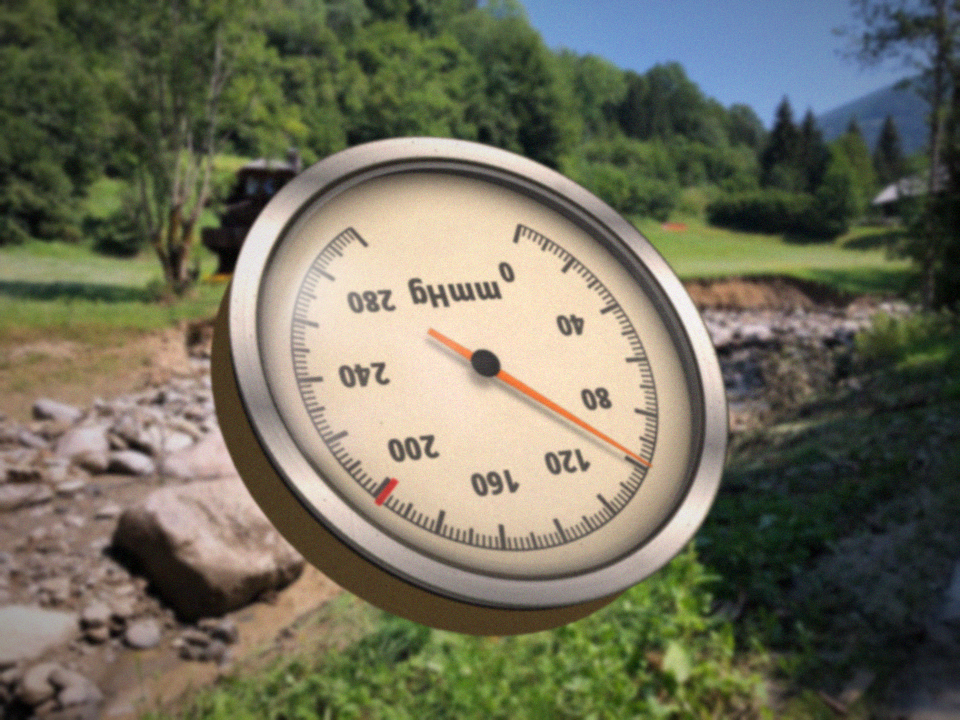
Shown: 100 mmHg
